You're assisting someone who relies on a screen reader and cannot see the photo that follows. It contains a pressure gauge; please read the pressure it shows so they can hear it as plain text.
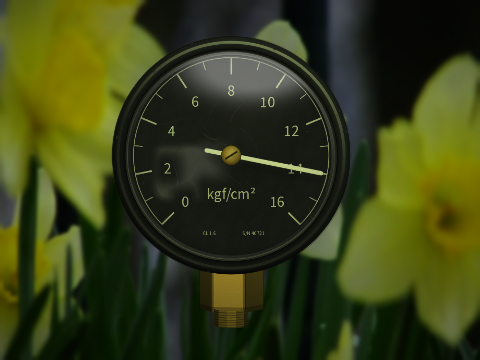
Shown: 14 kg/cm²
